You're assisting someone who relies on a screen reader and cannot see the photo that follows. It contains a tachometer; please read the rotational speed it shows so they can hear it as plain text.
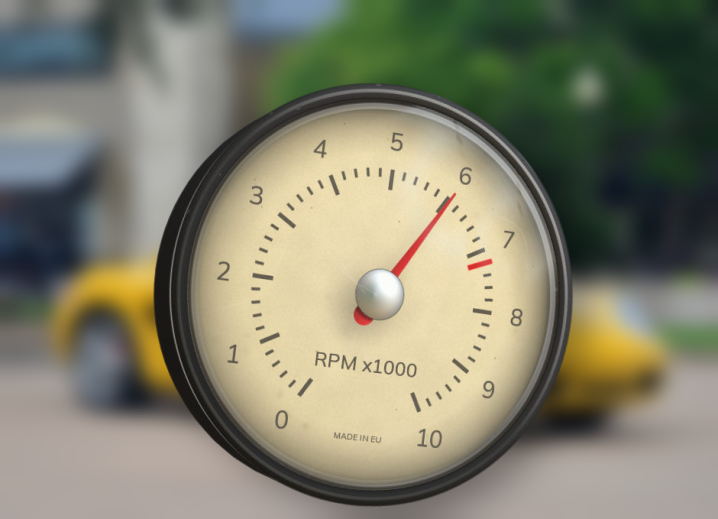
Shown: 6000 rpm
